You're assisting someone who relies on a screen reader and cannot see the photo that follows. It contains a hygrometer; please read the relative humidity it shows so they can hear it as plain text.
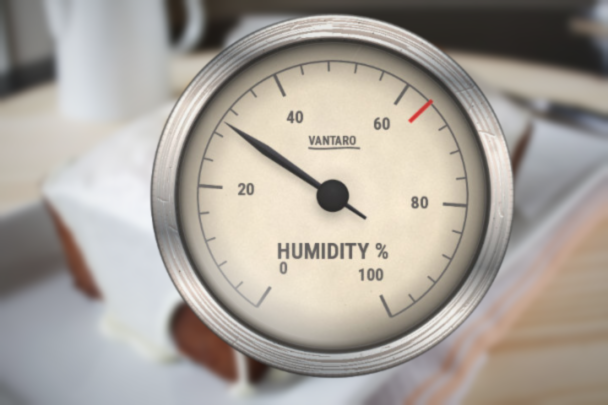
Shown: 30 %
